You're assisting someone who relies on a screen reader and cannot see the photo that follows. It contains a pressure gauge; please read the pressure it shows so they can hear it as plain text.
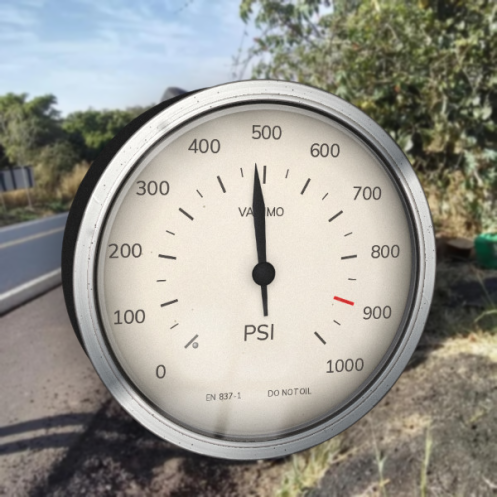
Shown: 475 psi
